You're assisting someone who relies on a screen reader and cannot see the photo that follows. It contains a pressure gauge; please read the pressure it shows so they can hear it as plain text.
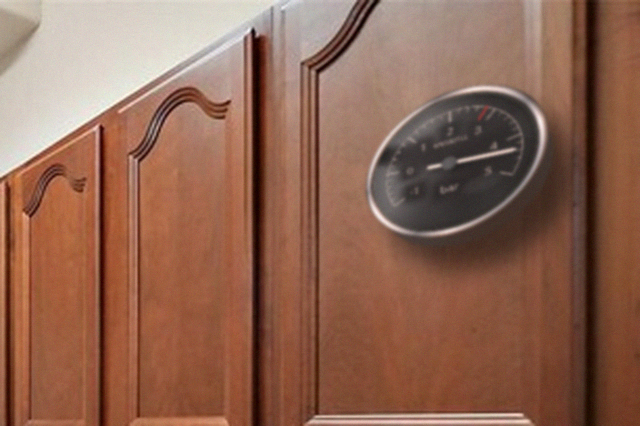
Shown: 4.4 bar
